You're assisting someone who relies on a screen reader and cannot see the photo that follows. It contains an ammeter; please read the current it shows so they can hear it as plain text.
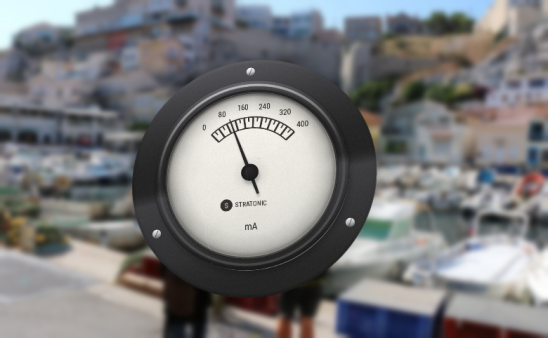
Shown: 100 mA
